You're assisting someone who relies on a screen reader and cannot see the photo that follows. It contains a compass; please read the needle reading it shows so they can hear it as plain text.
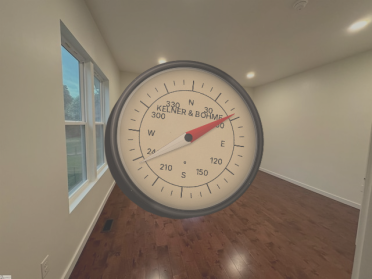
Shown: 55 °
